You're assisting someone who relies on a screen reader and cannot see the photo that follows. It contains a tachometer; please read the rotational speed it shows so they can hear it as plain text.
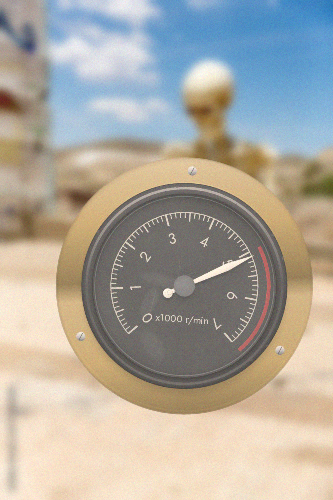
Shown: 5100 rpm
